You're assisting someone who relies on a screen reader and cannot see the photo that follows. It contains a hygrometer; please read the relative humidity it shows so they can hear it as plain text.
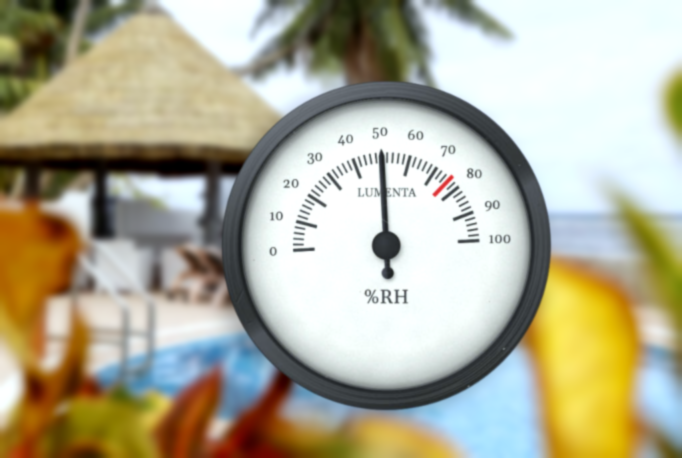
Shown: 50 %
